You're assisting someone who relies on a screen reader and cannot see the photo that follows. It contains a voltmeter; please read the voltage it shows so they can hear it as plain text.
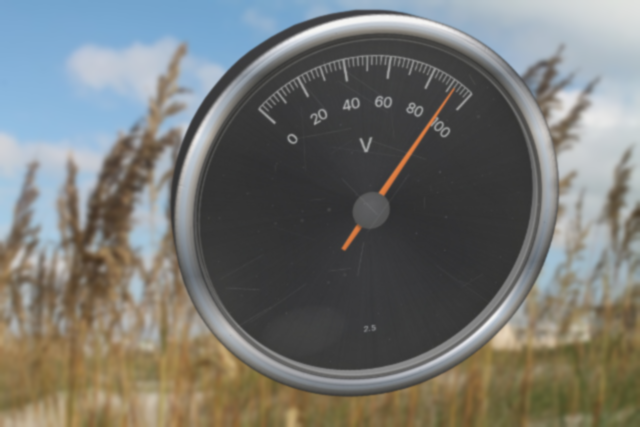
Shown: 90 V
